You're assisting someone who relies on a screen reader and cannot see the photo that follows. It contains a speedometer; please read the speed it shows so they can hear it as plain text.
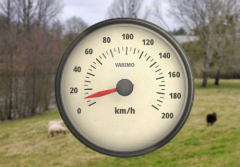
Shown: 10 km/h
